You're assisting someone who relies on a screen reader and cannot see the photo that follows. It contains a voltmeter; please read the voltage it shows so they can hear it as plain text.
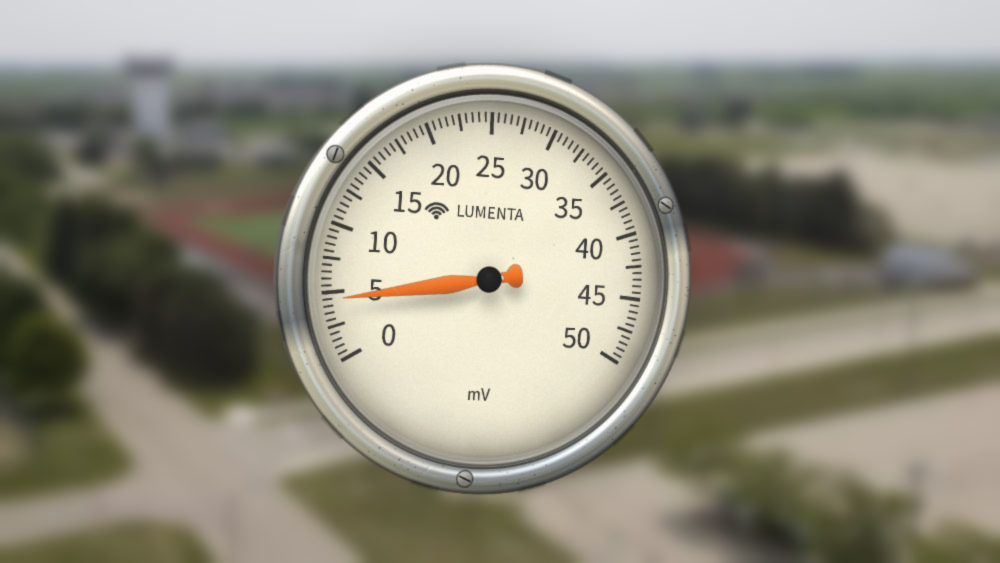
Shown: 4.5 mV
